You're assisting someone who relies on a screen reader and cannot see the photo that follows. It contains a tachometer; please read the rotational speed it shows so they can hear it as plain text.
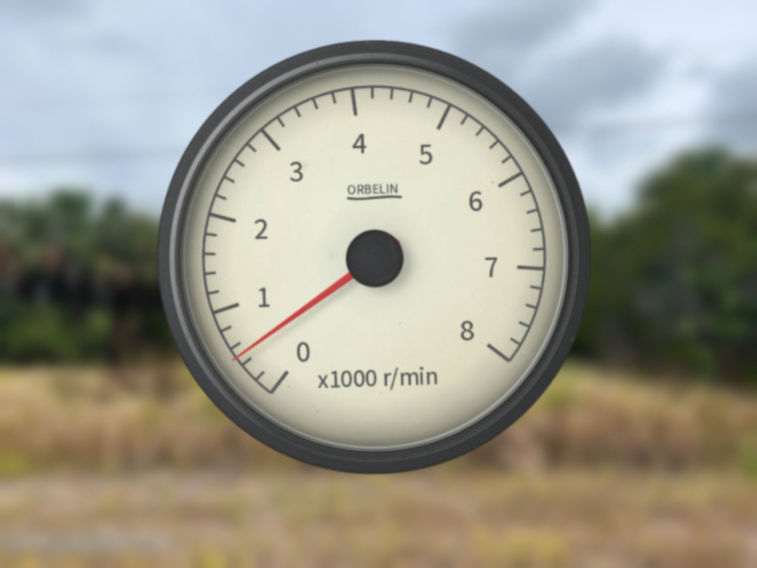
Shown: 500 rpm
